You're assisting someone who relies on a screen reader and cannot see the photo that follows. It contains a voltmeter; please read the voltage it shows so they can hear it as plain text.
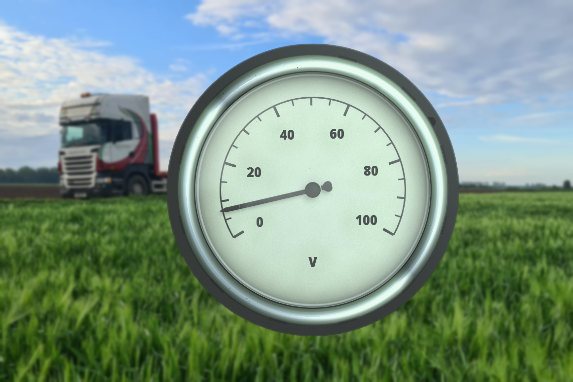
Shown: 7.5 V
